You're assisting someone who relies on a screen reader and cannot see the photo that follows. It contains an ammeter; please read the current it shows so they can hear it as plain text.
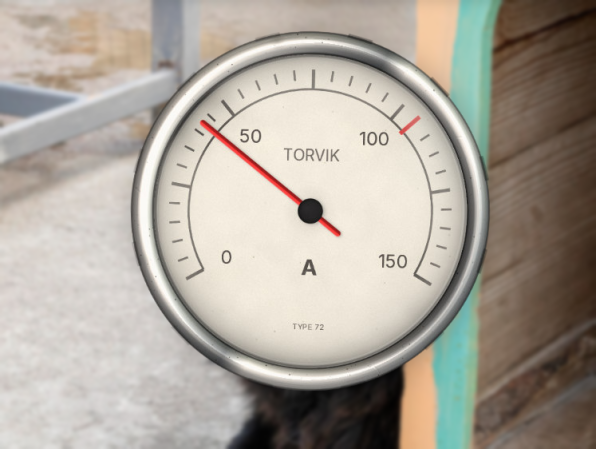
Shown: 42.5 A
